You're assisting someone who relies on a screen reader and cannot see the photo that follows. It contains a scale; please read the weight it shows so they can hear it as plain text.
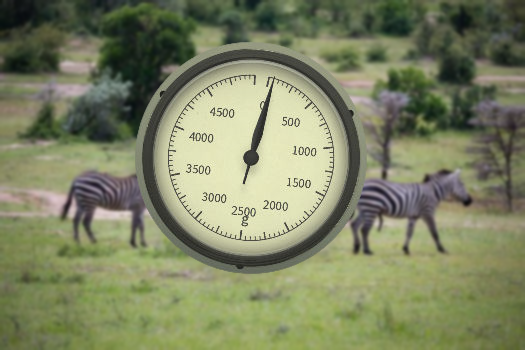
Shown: 50 g
